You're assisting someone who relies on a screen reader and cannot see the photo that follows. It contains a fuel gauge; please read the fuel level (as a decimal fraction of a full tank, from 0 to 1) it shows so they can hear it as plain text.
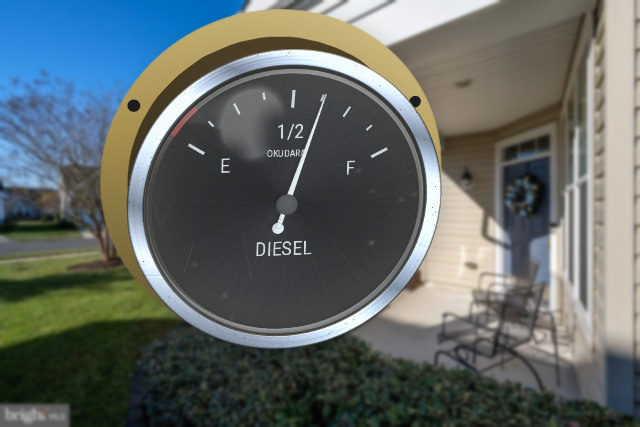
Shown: 0.625
